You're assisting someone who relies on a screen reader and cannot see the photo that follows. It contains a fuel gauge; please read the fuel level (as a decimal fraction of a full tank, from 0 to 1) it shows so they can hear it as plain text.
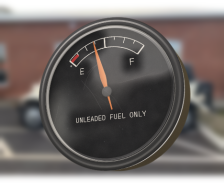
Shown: 0.375
